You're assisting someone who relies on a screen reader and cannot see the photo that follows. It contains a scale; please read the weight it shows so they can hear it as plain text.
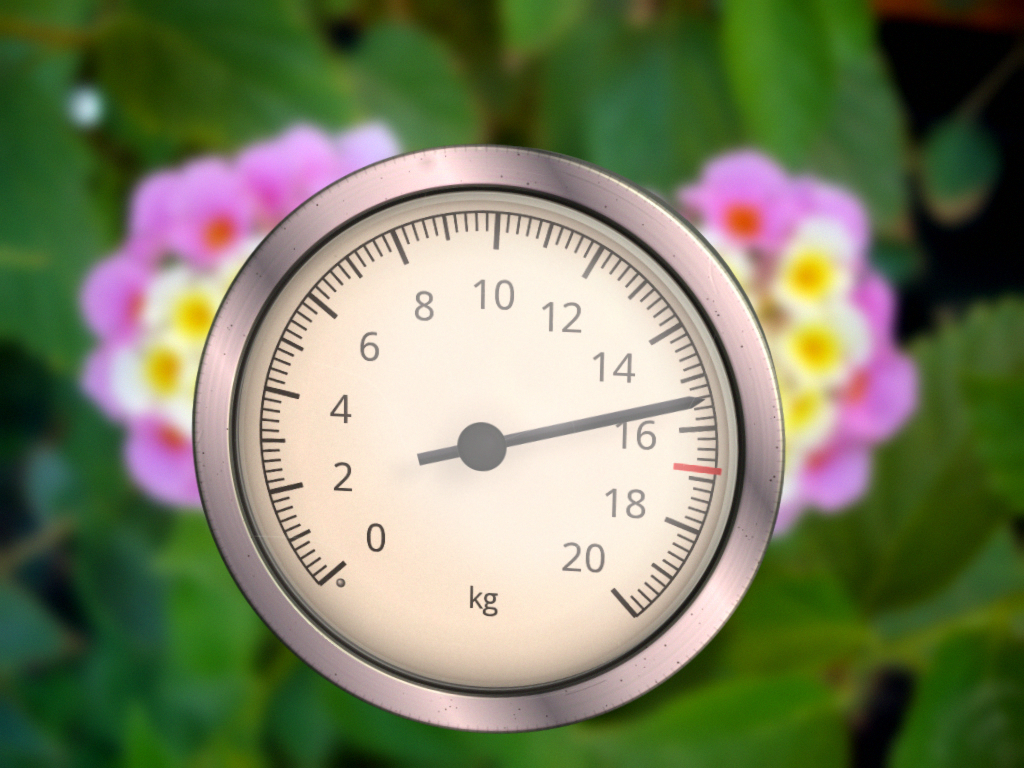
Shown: 15.4 kg
